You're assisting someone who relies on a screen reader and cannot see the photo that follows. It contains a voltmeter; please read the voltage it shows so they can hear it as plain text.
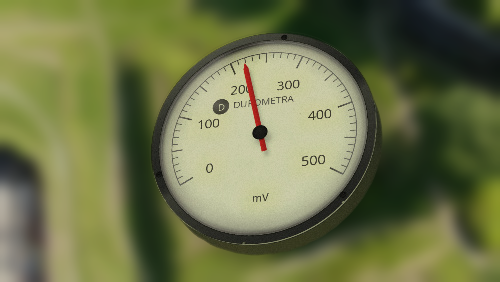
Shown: 220 mV
